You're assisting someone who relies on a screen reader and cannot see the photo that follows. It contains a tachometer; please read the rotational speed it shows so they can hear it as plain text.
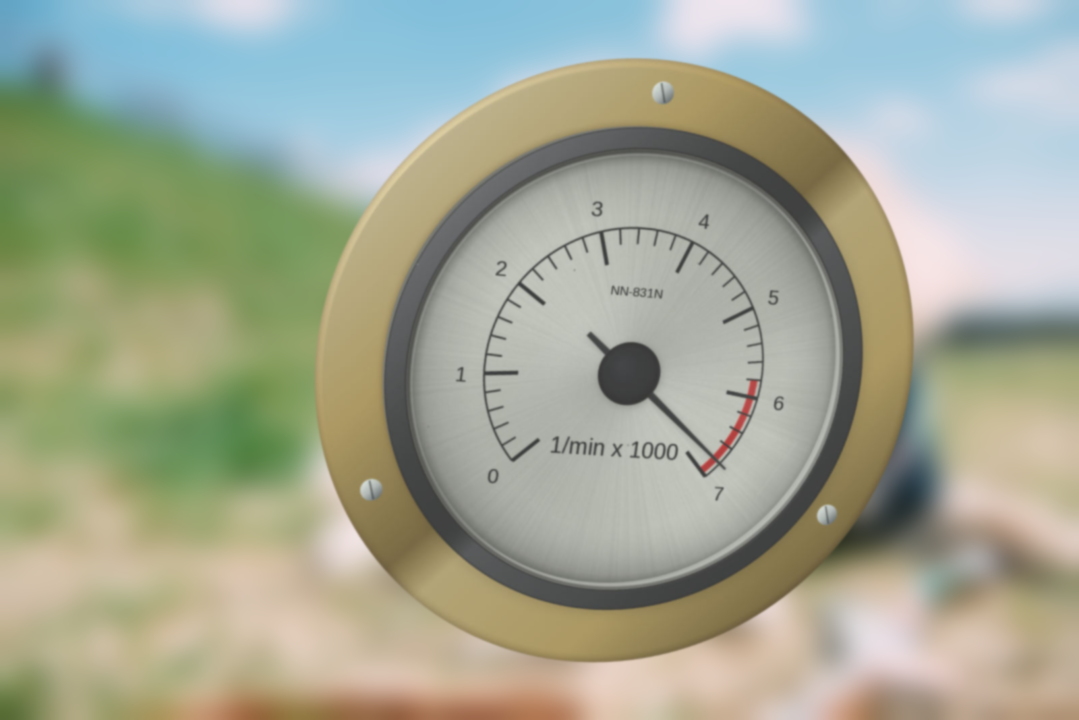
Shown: 6800 rpm
